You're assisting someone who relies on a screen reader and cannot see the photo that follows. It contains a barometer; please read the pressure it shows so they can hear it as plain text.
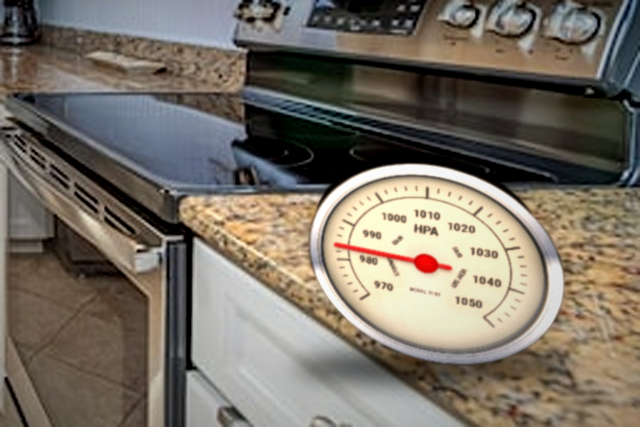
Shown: 984 hPa
